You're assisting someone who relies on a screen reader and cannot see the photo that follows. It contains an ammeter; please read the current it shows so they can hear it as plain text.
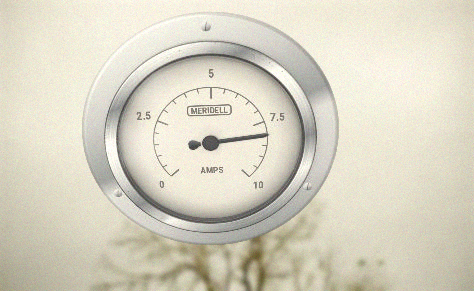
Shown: 8 A
